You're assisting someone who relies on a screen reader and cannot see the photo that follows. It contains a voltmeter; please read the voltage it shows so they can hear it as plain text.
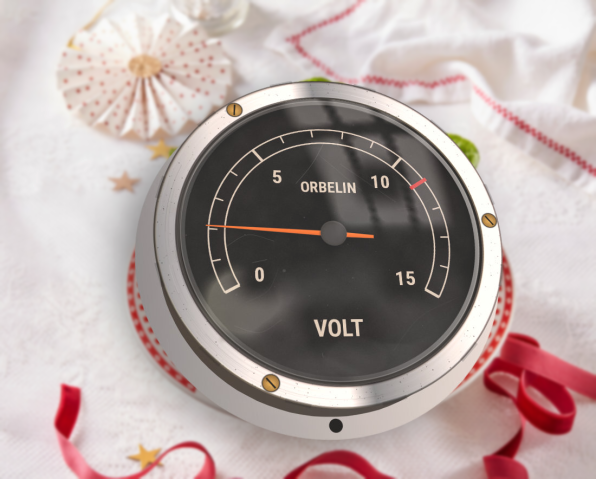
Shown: 2 V
